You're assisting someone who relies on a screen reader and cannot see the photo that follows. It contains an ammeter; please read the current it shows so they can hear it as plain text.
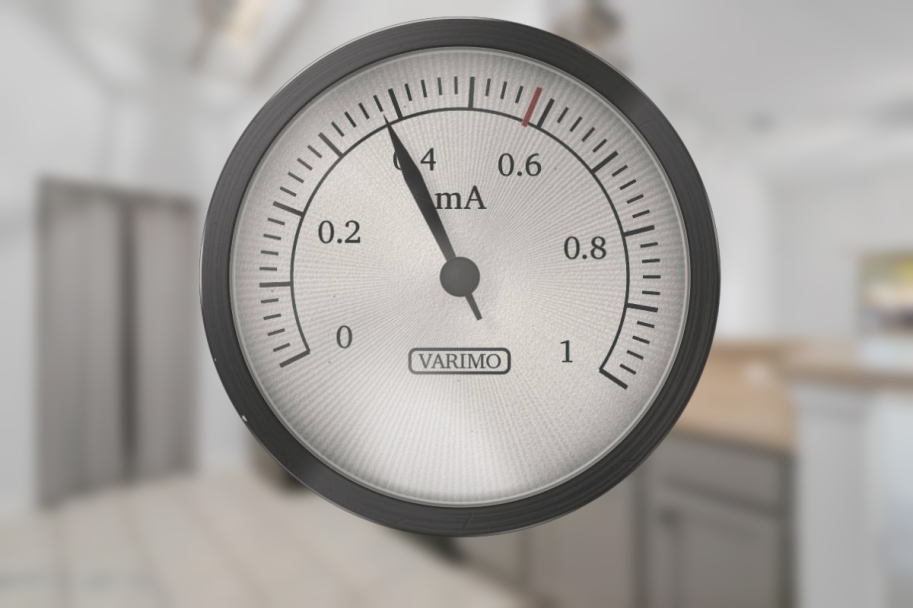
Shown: 0.38 mA
